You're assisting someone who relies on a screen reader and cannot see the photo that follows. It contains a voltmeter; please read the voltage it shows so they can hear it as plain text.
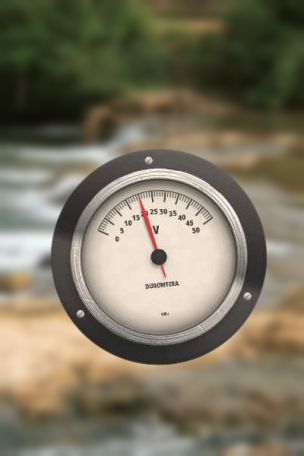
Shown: 20 V
